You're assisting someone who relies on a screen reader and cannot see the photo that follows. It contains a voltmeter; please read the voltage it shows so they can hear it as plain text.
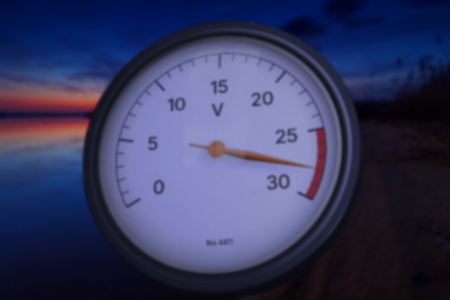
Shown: 28 V
